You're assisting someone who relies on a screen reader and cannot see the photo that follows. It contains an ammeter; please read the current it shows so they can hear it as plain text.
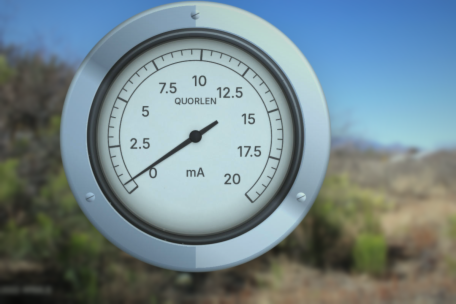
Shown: 0.5 mA
